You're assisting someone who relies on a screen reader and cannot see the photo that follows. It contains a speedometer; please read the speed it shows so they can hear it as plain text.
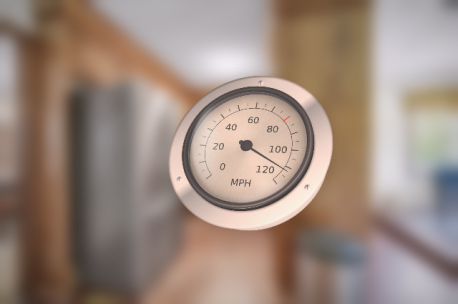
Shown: 112.5 mph
